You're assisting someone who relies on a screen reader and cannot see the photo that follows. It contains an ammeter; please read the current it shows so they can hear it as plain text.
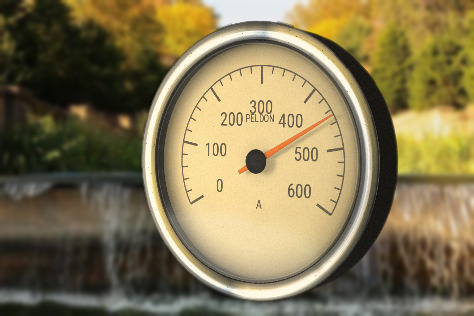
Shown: 450 A
